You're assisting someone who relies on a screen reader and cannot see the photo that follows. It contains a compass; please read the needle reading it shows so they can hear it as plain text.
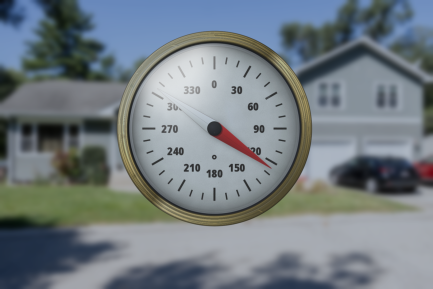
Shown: 125 °
